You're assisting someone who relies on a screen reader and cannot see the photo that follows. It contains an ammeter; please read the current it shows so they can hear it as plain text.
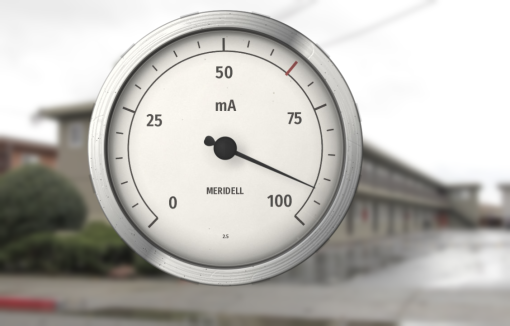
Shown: 92.5 mA
